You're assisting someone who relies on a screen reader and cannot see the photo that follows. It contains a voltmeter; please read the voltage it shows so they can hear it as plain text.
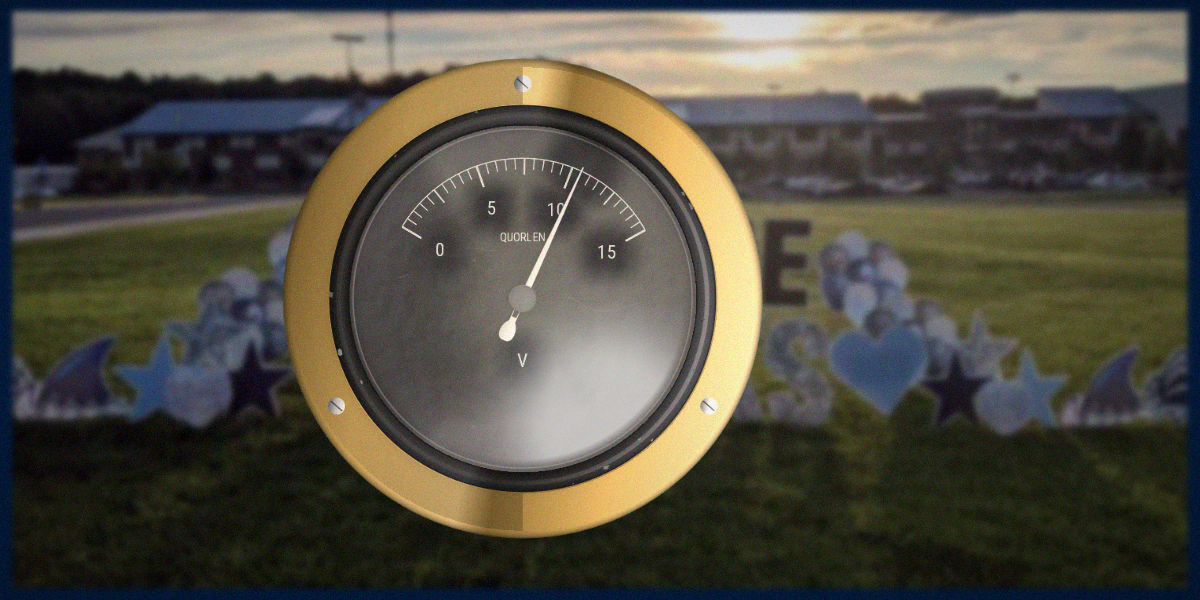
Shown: 10.5 V
